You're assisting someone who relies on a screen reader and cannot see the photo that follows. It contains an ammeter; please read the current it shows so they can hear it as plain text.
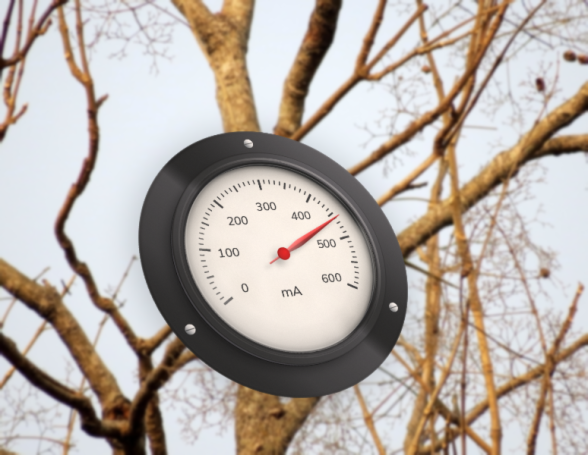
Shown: 460 mA
